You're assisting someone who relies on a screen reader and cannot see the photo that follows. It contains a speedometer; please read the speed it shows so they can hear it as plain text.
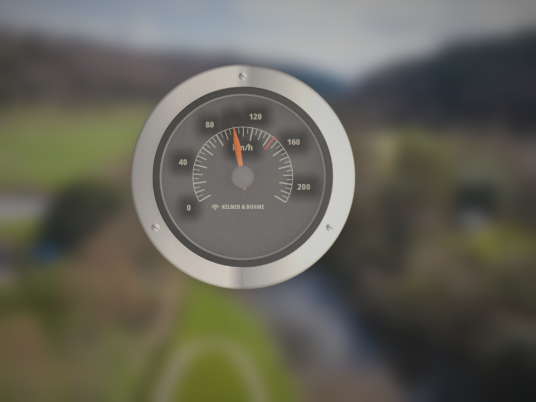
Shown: 100 km/h
